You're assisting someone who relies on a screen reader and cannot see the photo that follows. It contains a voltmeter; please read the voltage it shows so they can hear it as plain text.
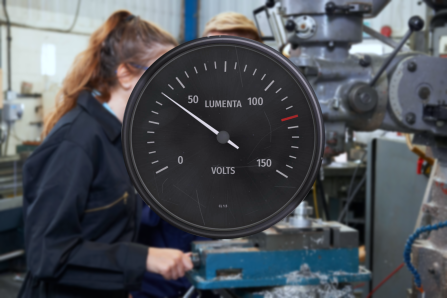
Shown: 40 V
